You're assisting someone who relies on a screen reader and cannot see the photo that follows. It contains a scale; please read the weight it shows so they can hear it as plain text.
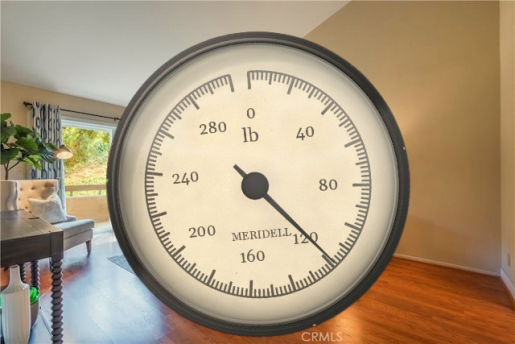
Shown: 118 lb
